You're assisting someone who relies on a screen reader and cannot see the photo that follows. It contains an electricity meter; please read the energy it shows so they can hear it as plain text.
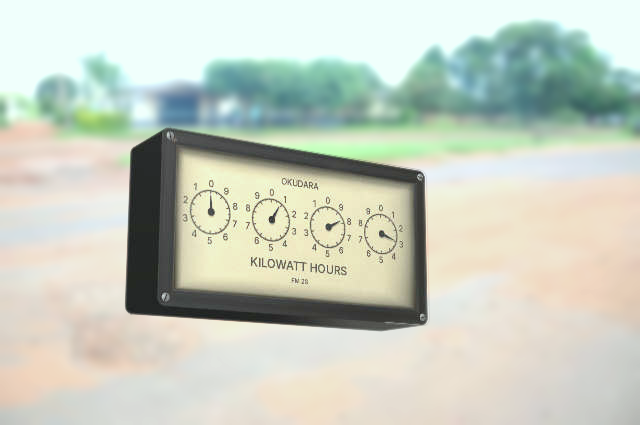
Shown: 83 kWh
